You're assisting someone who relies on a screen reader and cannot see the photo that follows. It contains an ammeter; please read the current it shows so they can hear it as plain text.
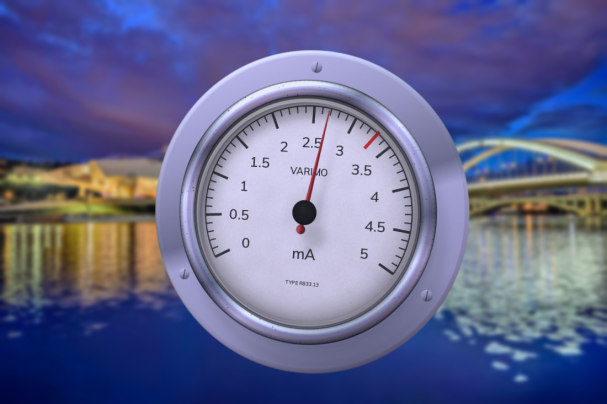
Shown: 2.7 mA
